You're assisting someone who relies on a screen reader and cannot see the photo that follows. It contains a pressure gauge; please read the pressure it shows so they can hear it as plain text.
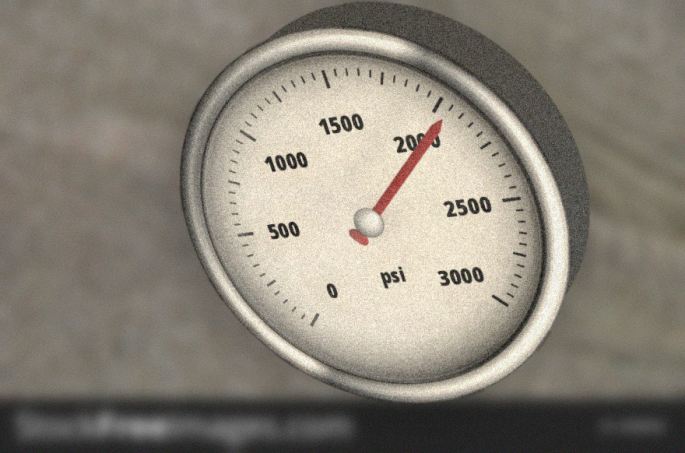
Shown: 2050 psi
